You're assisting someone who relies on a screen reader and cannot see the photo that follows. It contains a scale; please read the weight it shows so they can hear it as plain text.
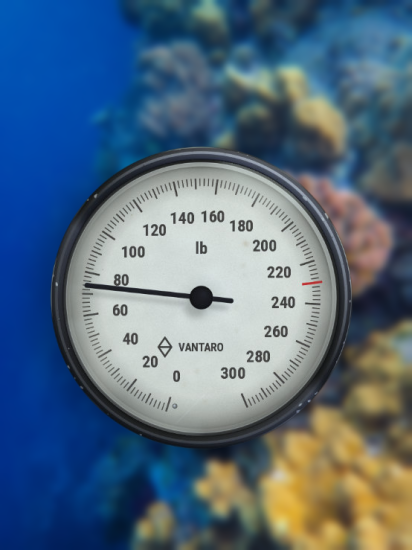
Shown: 74 lb
